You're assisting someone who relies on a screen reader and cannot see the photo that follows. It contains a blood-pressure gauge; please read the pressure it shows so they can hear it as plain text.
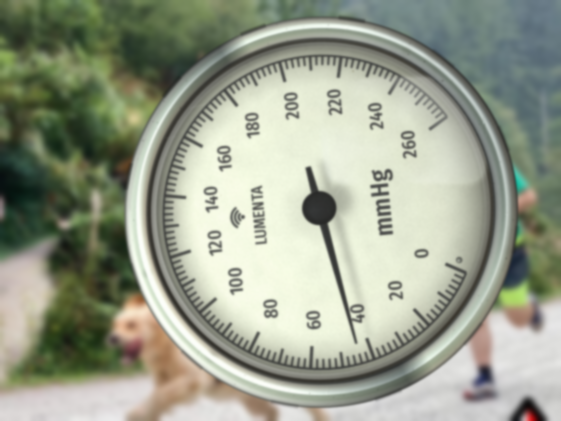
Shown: 44 mmHg
